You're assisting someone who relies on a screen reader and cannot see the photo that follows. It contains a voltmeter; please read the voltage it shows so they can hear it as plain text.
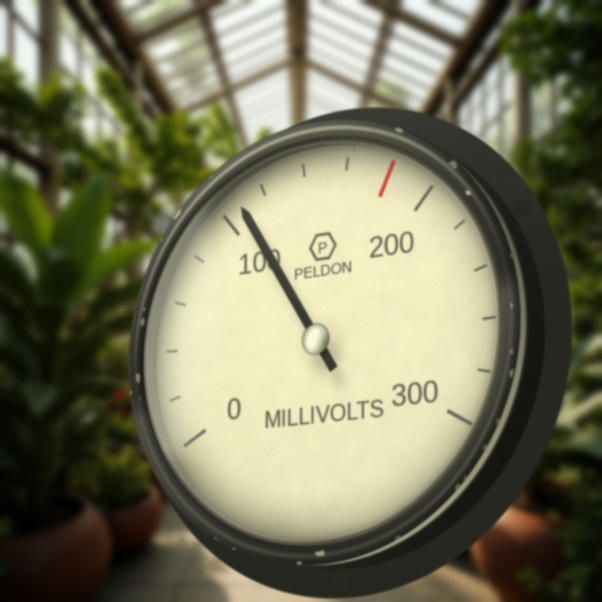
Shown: 110 mV
